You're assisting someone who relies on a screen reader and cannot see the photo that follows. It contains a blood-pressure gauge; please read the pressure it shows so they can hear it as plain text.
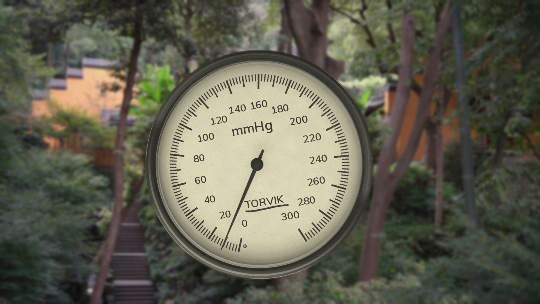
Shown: 10 mmHg
